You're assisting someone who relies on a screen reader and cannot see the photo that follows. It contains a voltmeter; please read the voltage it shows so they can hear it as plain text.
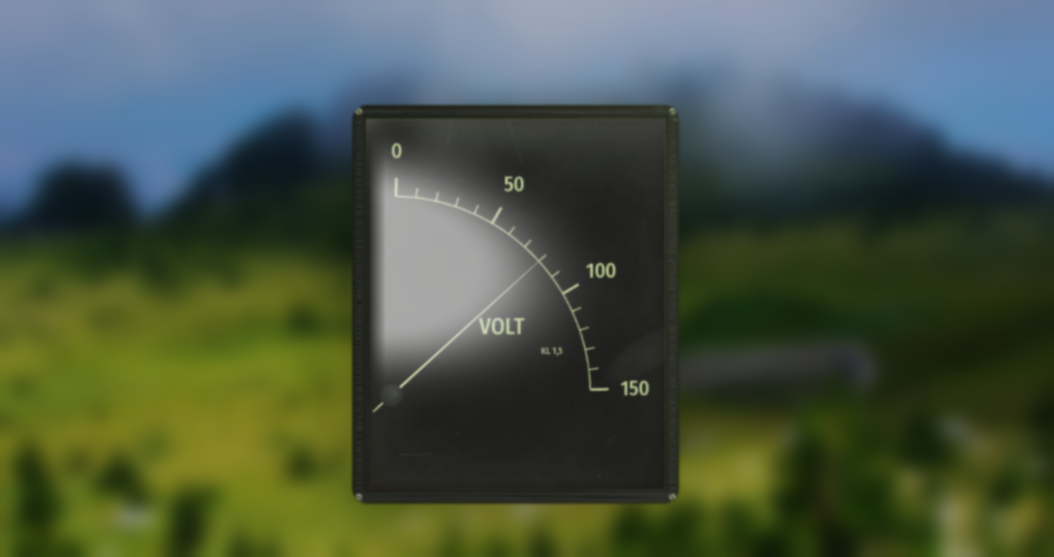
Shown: 80 V
